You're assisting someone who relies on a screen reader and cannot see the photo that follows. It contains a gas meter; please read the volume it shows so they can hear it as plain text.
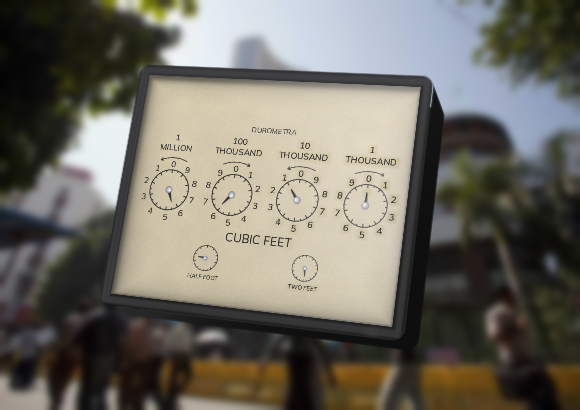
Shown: 561000 ft³
